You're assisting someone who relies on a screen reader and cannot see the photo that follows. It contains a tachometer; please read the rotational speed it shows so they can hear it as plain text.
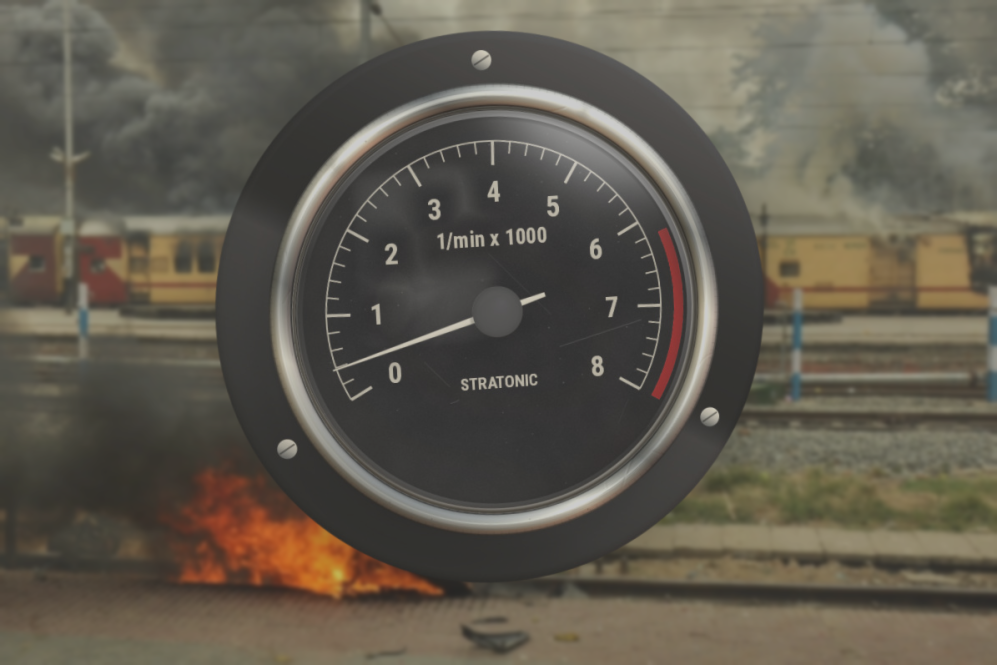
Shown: 400 rpm
